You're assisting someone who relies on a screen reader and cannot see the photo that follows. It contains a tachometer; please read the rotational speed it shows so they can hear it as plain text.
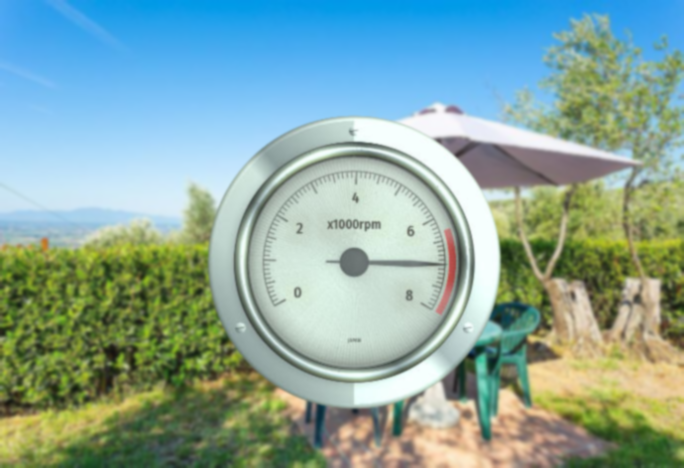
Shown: 7000 rpm
